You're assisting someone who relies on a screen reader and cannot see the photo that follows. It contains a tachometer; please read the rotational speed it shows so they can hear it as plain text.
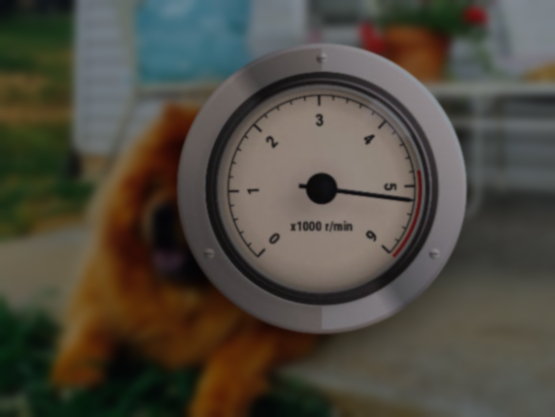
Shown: 5200 rpm
